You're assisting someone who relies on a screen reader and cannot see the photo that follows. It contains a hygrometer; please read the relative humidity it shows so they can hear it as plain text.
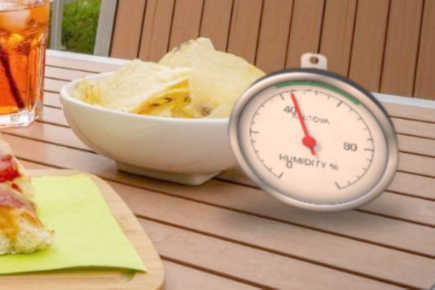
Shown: 44 %
